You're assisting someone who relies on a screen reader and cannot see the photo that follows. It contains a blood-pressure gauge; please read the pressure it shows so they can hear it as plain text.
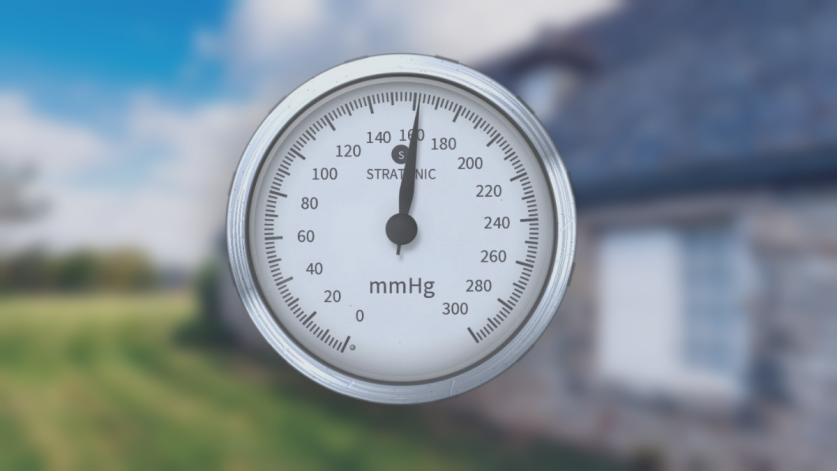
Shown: 162 mmHg
